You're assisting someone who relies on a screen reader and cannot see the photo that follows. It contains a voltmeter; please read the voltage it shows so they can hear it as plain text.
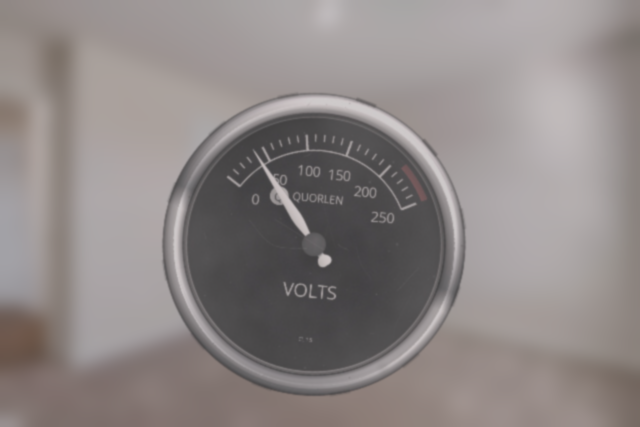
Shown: 40 V
